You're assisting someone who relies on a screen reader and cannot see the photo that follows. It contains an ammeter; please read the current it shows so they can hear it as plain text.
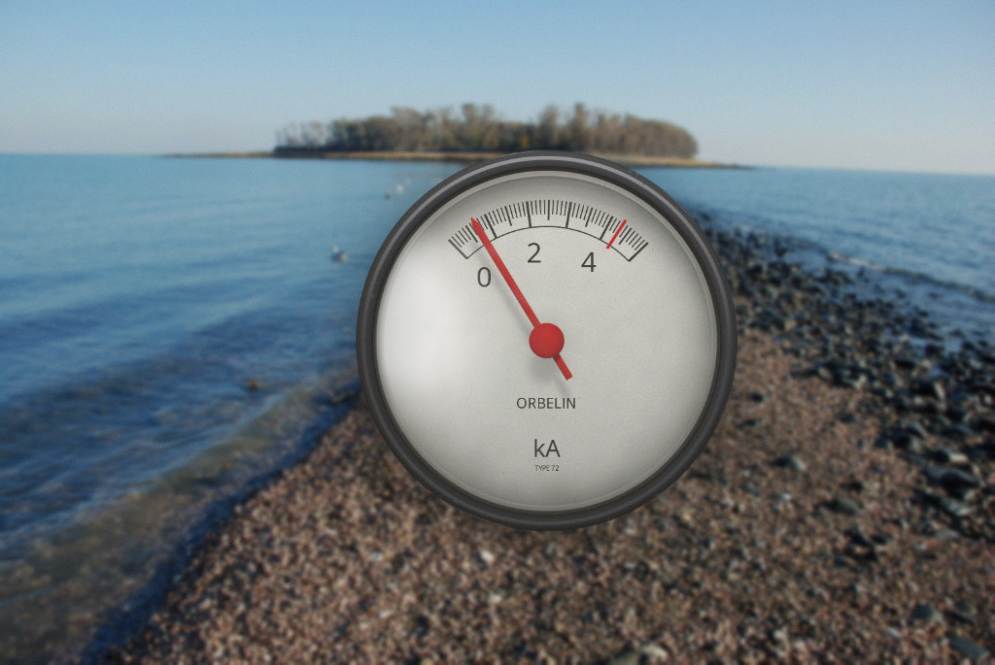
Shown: 0.7 kA
